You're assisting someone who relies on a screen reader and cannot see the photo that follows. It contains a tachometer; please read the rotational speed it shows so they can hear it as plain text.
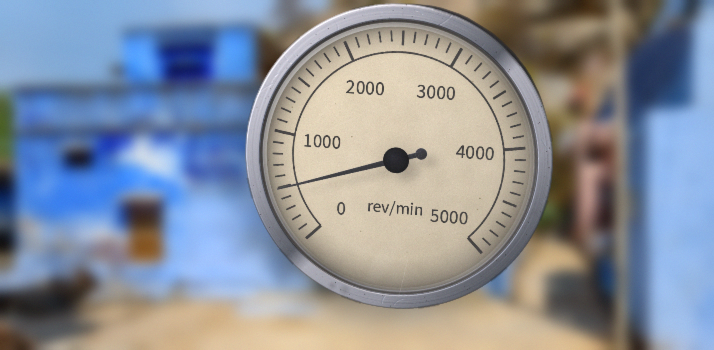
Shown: 500 rpm
